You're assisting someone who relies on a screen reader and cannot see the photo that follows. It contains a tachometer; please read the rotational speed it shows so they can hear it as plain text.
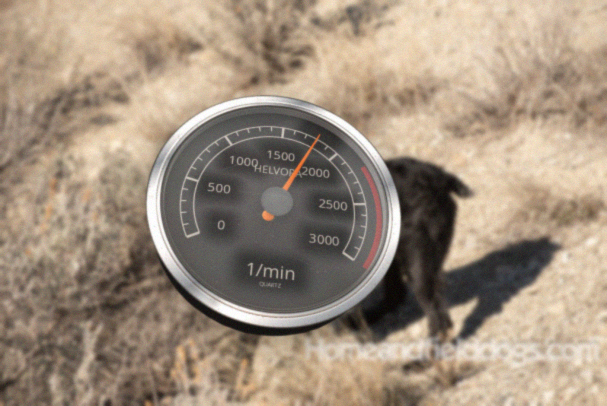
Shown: 1800 rpm
